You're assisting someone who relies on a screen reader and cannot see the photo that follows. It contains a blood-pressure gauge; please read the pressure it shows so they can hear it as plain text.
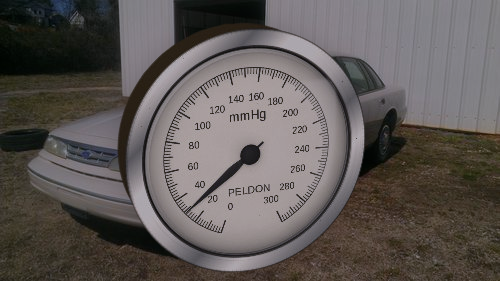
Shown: 30 mmHg
